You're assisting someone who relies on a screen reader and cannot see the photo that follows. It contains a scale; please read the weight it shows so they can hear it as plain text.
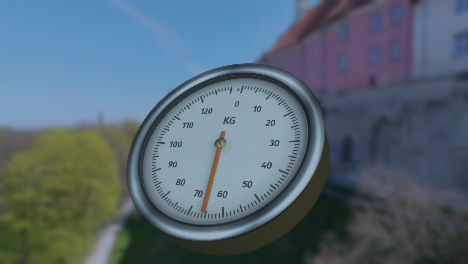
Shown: 65 kg
